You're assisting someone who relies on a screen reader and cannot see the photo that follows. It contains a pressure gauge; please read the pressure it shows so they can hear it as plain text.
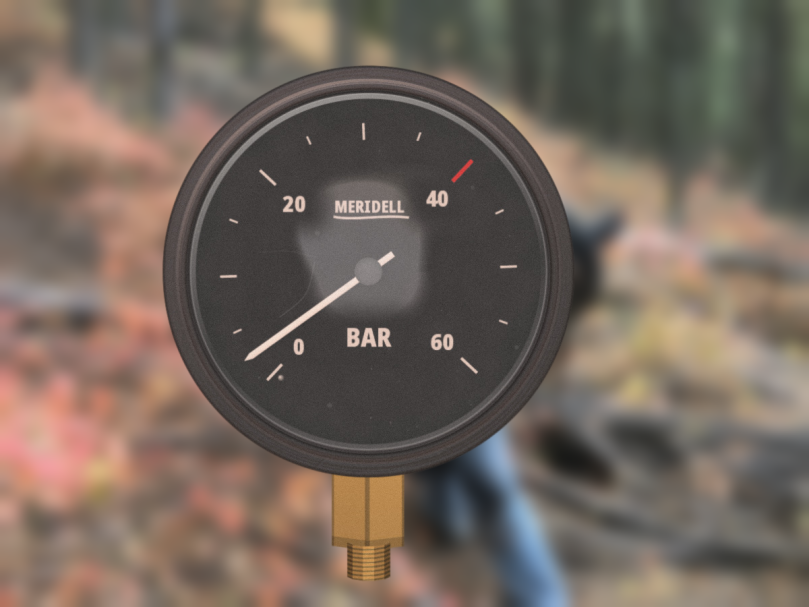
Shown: 2.5 bar
